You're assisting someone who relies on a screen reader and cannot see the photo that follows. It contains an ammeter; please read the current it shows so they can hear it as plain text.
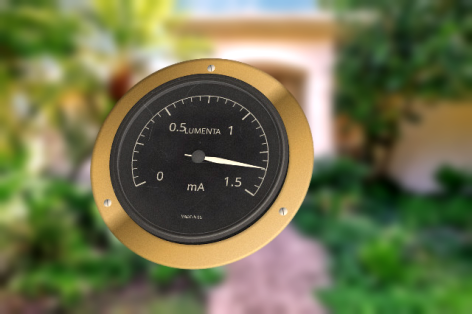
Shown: 1.35 mA
